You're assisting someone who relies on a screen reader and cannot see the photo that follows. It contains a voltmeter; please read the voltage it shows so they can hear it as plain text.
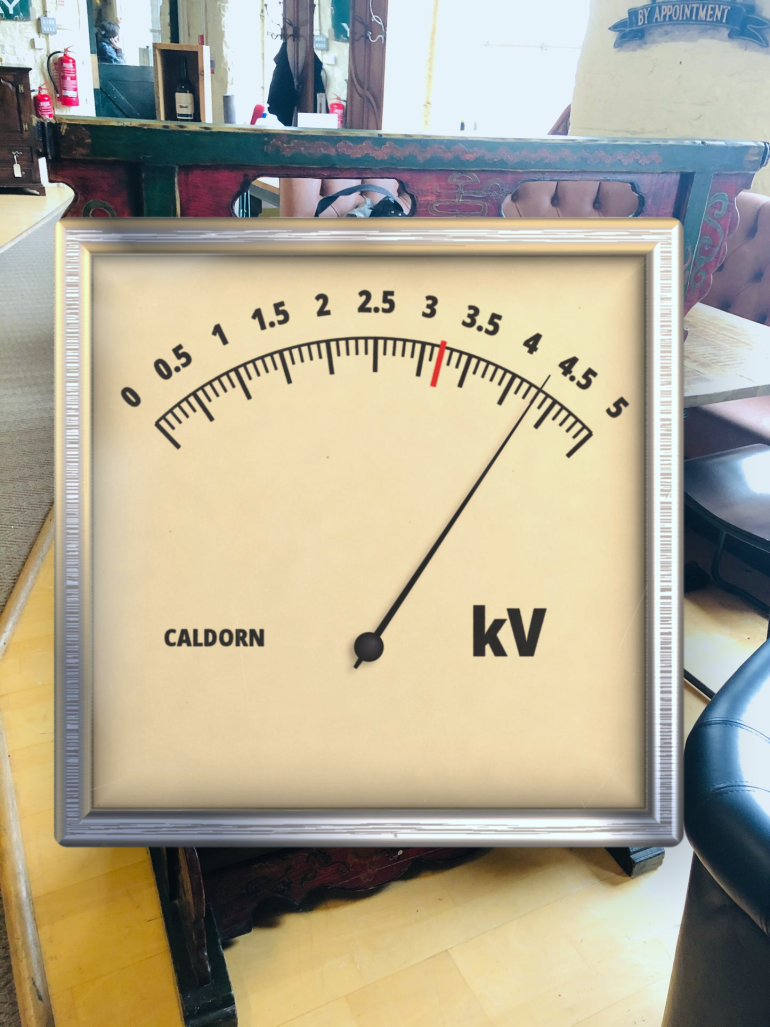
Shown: 4.3 kV
